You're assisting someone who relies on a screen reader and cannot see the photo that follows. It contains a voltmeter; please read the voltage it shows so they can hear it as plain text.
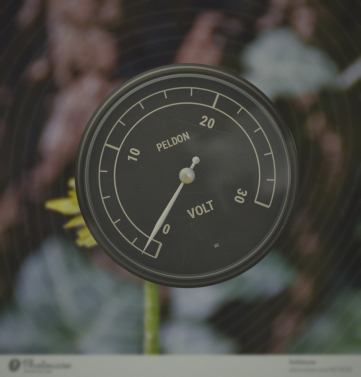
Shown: 1 V
